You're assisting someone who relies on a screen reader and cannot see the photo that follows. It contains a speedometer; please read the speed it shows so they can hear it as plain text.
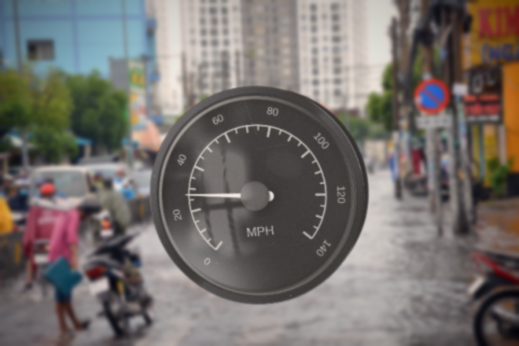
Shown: 27.5 mph
